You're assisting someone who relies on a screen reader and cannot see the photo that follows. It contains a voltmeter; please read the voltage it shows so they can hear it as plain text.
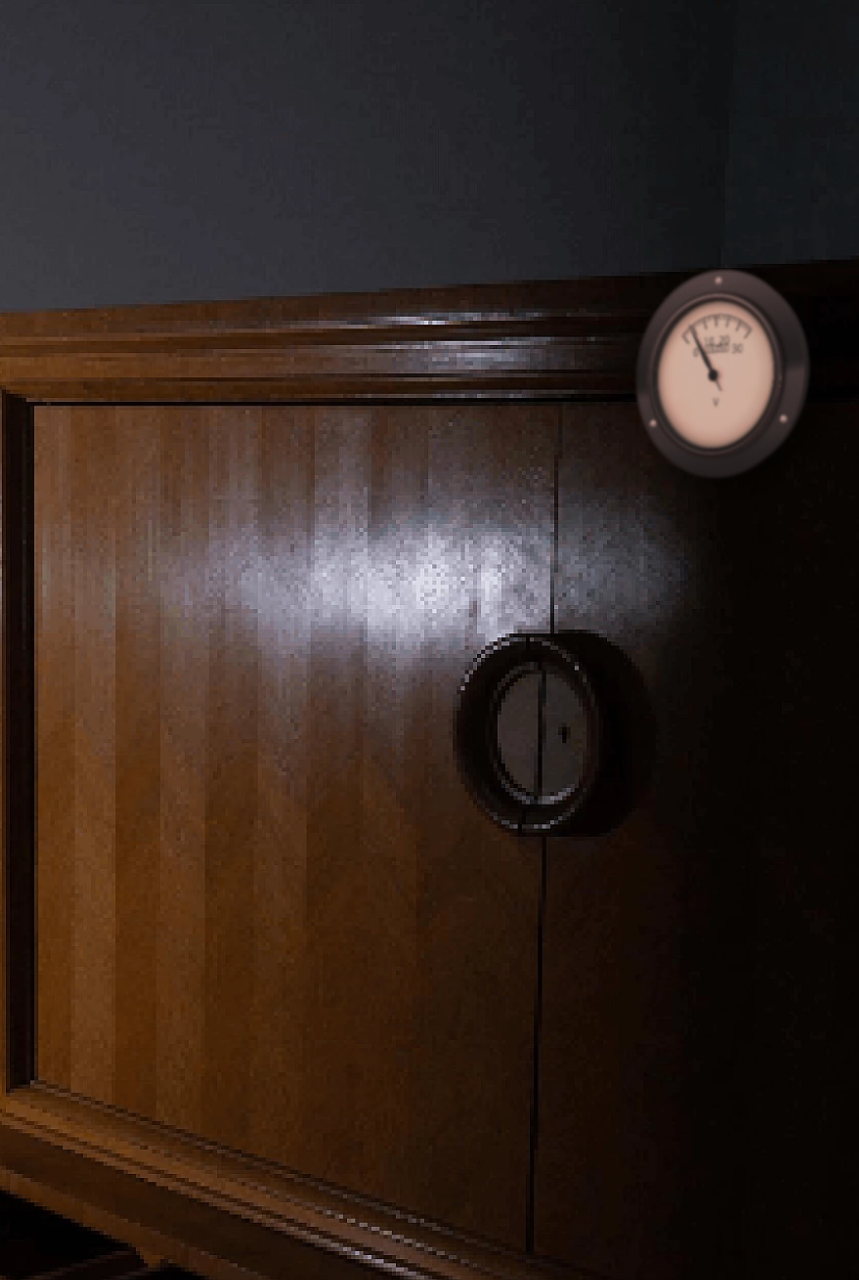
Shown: 5 V
